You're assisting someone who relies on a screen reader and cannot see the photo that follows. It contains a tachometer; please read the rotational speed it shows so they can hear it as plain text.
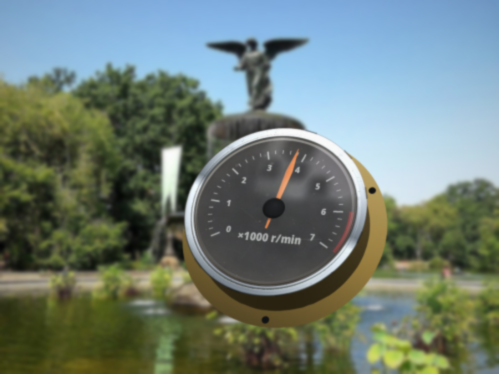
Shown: 3800 rpm
